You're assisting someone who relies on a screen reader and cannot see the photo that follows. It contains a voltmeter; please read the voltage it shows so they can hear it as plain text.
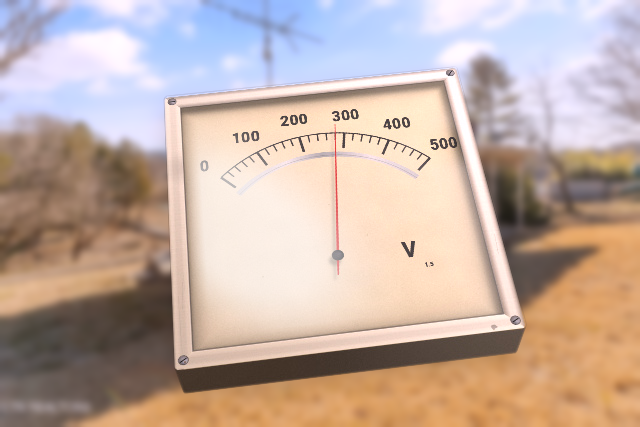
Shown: 280 V
